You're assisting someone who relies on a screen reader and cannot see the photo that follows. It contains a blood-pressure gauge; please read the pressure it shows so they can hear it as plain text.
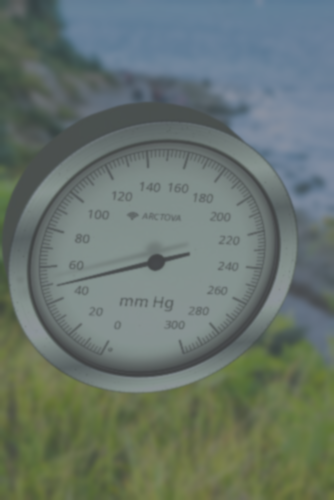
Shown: 50 mmHg
